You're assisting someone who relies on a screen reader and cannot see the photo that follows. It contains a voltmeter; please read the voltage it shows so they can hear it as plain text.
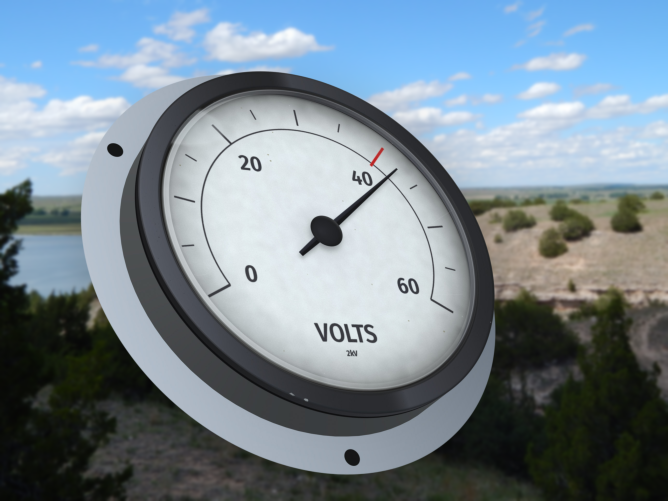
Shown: 42.5 V
